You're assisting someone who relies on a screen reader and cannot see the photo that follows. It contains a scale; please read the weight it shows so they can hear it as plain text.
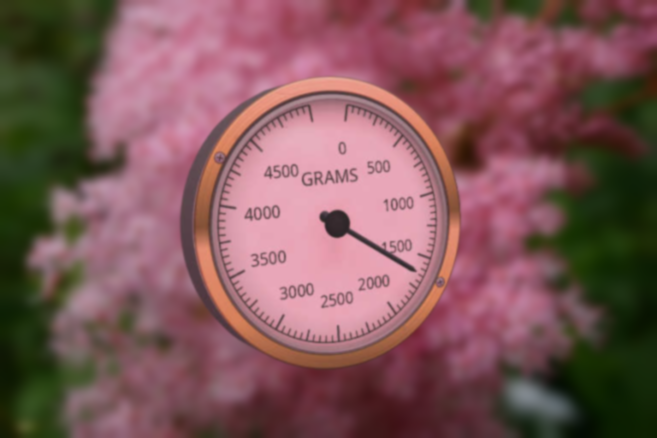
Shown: 1650 g
